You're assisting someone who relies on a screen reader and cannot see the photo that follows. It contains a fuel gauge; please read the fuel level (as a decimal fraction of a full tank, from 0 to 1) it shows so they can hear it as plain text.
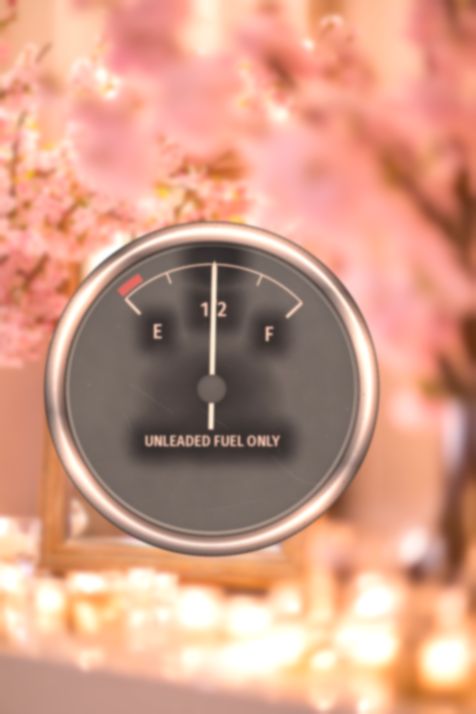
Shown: 0.5
